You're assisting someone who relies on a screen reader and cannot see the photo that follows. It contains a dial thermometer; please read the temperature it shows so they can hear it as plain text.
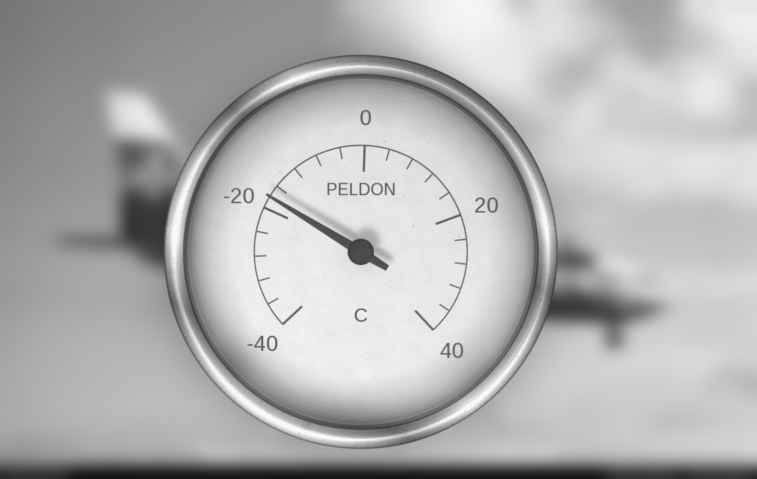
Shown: -18 °C
